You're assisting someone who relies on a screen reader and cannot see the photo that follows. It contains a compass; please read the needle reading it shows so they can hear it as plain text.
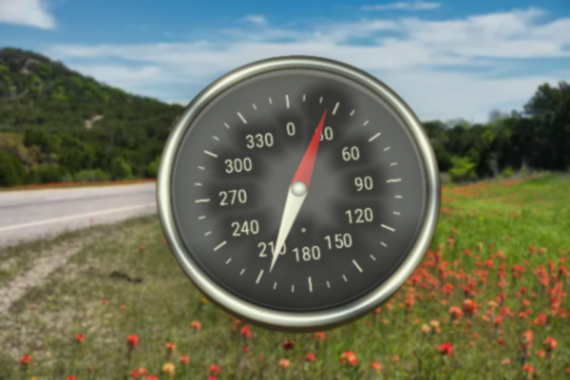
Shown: 25 °
